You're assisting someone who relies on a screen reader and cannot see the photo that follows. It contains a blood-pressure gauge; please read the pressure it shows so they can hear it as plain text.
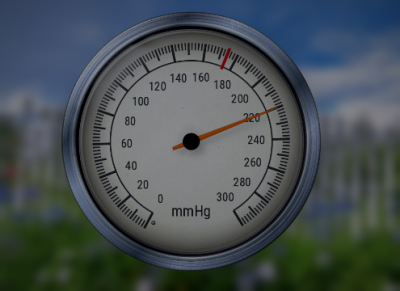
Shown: 220 mmHg
